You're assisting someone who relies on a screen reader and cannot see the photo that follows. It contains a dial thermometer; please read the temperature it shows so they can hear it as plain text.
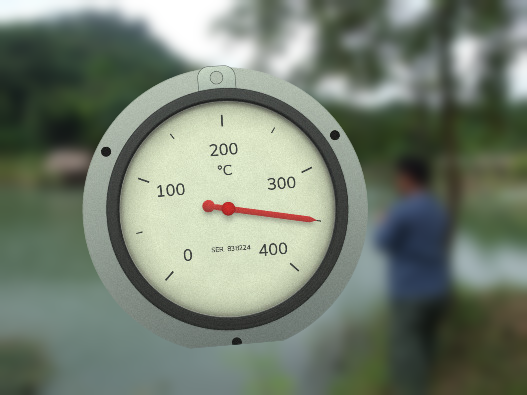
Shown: 350 °C
